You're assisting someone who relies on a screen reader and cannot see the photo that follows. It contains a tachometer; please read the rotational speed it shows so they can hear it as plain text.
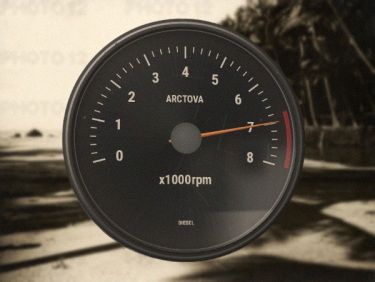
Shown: 7000 rpm
